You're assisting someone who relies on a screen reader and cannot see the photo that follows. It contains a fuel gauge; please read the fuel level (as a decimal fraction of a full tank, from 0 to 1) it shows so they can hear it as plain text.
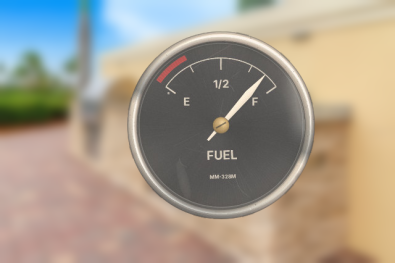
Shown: 0.875
